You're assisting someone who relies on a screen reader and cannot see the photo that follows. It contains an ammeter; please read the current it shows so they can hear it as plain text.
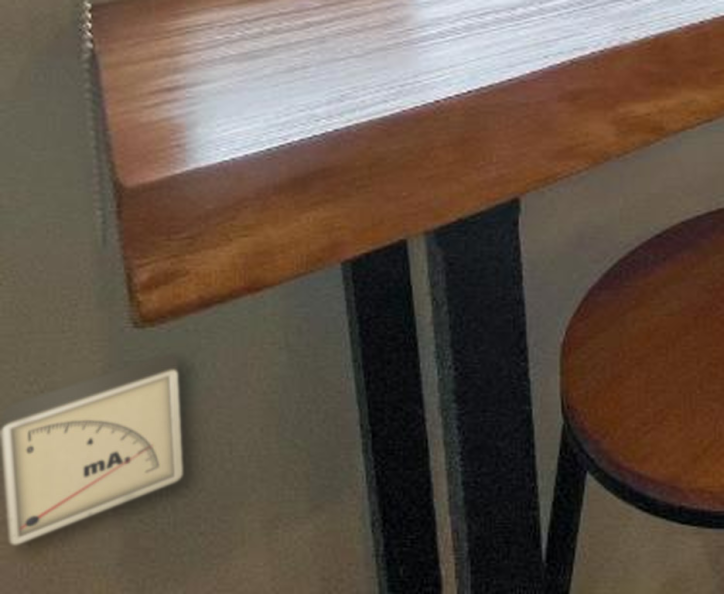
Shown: 8 mA
